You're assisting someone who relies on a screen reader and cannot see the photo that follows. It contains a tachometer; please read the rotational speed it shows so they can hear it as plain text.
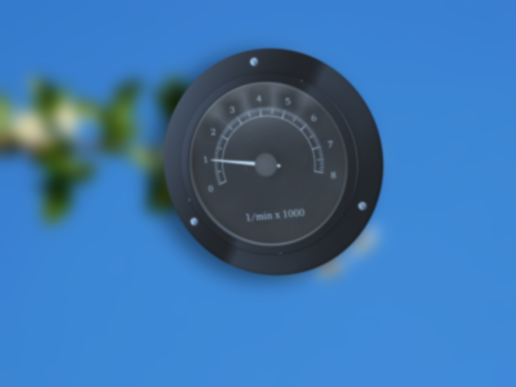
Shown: 1000 rpm
